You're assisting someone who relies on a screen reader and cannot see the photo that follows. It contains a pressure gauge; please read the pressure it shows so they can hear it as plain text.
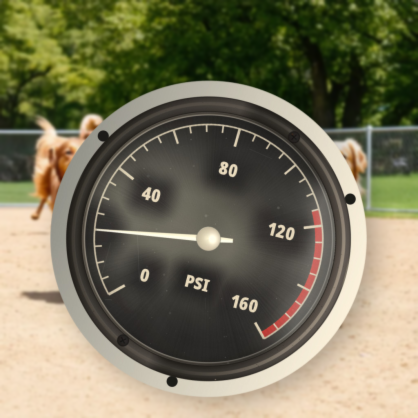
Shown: 20 psi
